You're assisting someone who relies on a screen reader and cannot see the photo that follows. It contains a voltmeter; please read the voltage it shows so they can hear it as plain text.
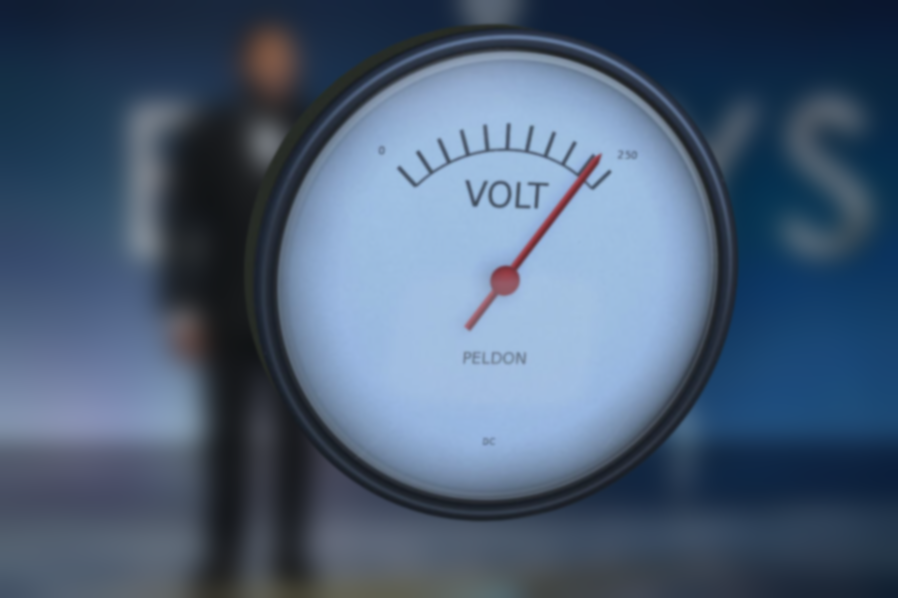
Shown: 225 V
